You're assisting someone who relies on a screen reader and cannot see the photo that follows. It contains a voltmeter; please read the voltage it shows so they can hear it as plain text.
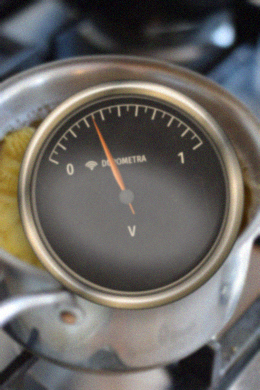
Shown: 0.35 V
